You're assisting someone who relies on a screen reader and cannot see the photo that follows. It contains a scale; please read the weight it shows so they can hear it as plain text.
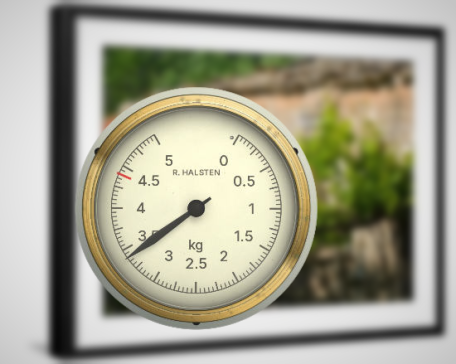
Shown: 3.4 kg
